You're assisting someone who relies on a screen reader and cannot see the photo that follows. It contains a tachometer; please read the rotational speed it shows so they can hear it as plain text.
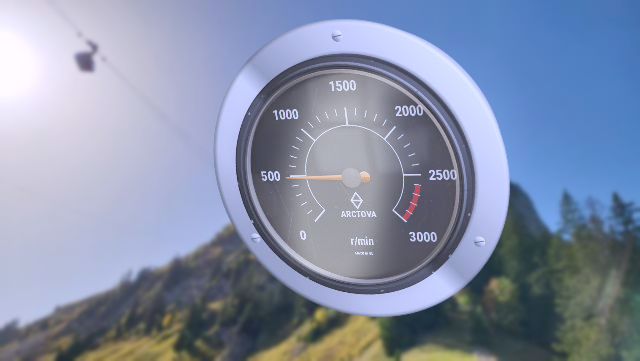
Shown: 500 rpm
